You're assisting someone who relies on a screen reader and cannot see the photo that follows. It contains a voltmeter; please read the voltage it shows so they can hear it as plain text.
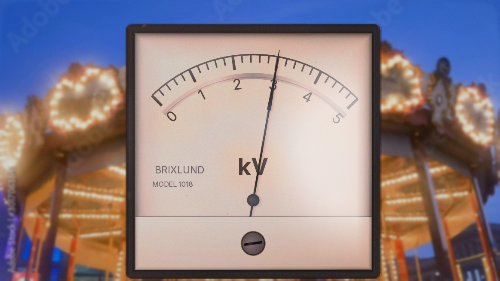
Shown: 3 kV
